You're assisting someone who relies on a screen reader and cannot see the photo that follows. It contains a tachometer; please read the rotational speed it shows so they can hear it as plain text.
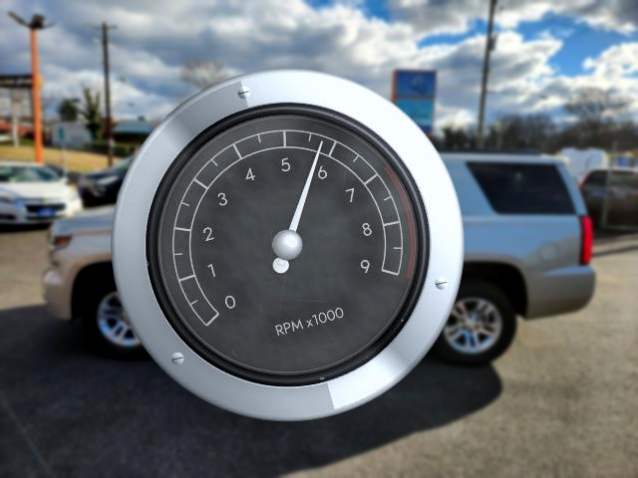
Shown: 5750 rpm
